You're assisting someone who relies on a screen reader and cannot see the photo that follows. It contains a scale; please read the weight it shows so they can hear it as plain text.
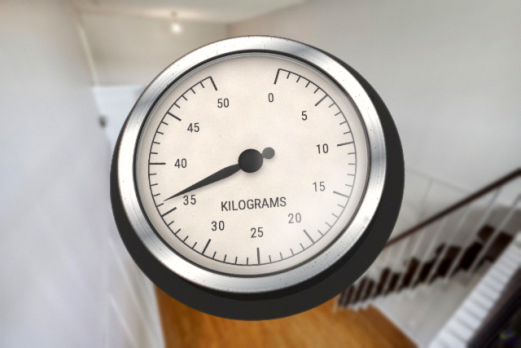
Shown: 36 kg
